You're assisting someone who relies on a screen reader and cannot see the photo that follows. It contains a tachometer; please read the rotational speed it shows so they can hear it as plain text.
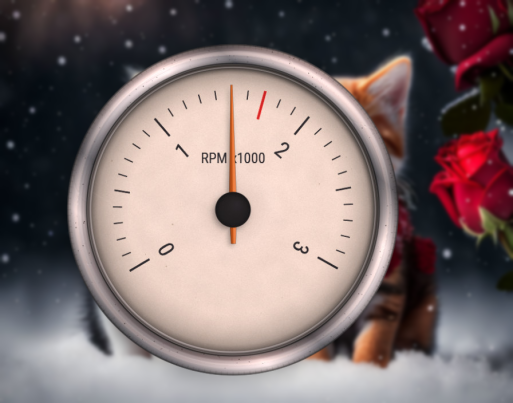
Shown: 1500 rpm
